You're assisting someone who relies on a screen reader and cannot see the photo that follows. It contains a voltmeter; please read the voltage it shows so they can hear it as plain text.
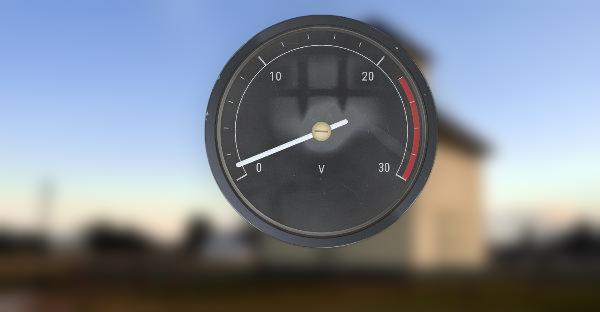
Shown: 1 V
